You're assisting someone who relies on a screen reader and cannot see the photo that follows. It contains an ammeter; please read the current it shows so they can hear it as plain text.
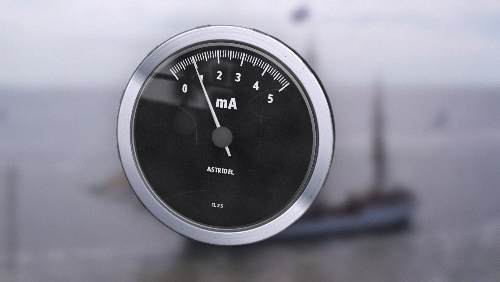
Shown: 1 mA
